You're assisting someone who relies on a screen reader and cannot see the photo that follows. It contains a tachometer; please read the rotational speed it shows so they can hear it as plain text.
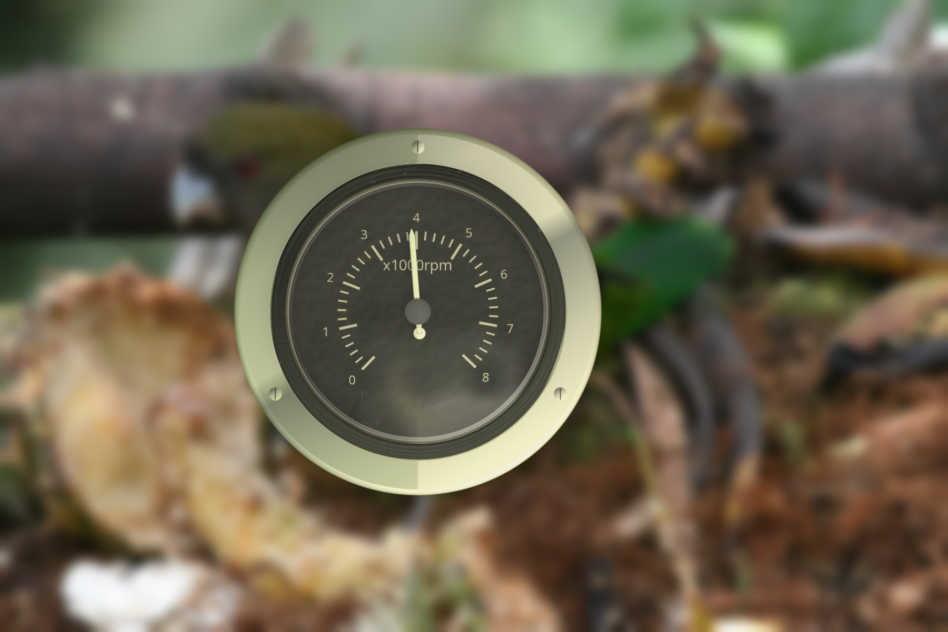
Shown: 3900 rpm
